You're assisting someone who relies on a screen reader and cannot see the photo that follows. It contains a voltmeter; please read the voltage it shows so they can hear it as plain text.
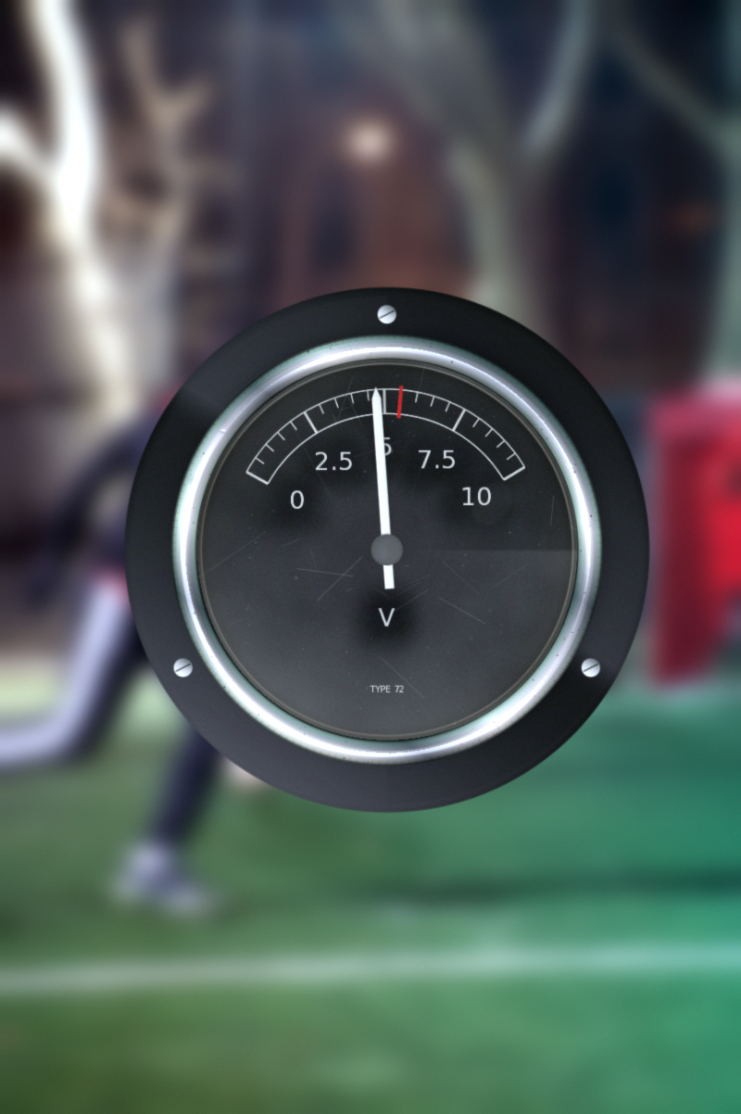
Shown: 4.75 V
